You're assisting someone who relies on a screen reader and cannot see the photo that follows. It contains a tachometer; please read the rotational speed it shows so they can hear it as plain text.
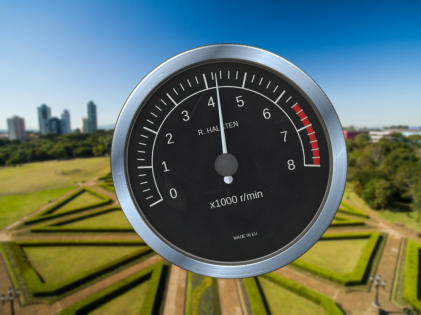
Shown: 4300 rpm
